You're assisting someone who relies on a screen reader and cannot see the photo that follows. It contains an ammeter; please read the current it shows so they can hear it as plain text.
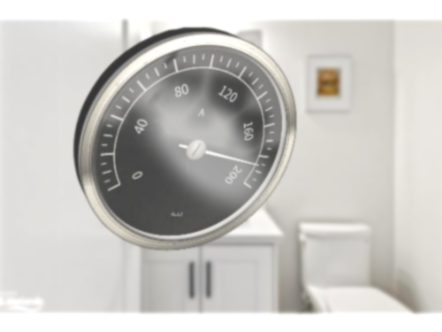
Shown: 185 A
